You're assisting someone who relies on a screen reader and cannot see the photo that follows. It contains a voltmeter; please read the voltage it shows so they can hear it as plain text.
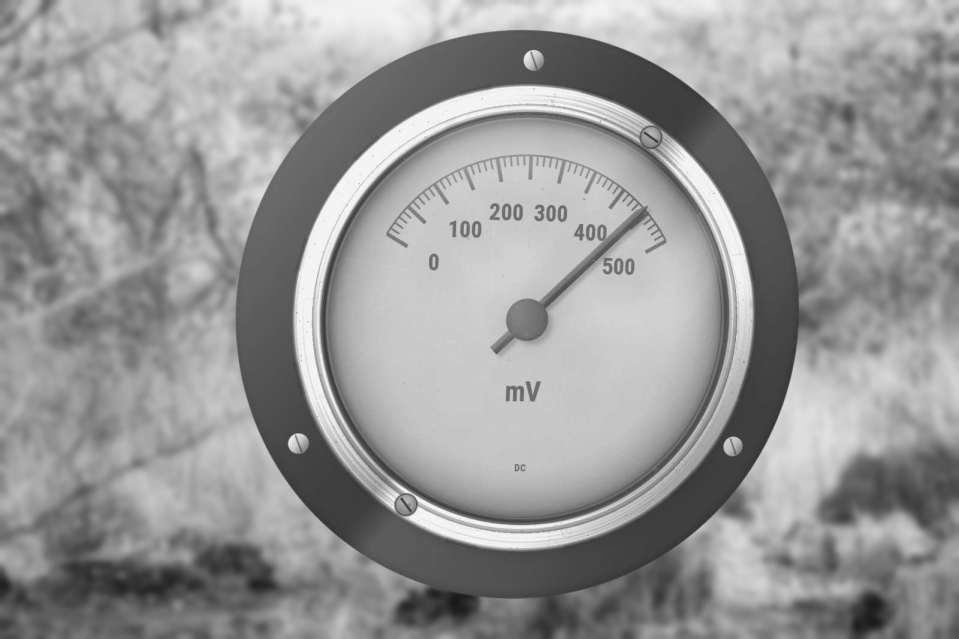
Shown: 440 mV
